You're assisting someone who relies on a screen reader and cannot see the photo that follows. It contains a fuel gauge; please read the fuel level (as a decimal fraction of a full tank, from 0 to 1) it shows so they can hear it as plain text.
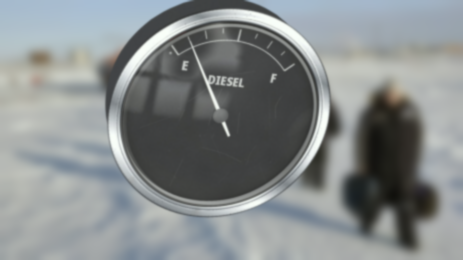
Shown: 0.125
